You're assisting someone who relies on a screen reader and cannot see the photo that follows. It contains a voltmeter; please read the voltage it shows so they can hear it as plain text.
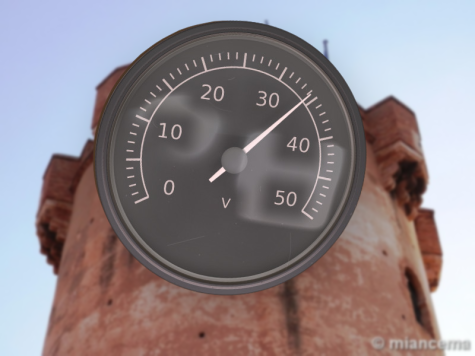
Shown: 34 V
